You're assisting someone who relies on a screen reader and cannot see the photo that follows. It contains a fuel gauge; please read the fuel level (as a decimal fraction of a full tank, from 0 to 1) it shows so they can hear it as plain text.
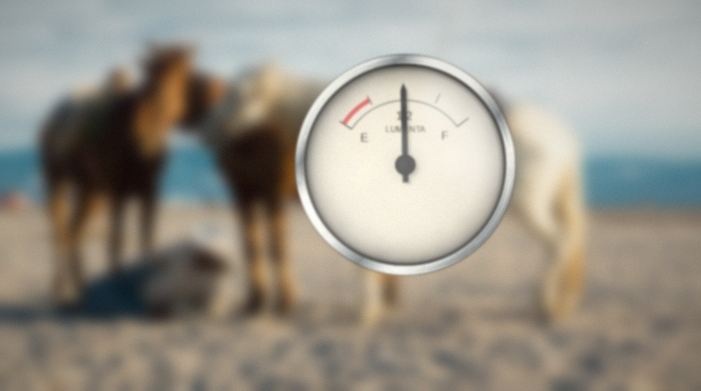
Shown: 0.5
